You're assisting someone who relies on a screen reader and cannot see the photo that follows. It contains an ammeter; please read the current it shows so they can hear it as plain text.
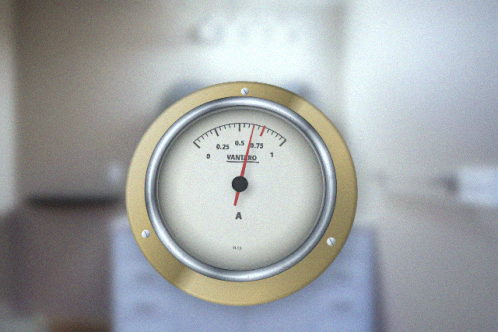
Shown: 0.65 A
